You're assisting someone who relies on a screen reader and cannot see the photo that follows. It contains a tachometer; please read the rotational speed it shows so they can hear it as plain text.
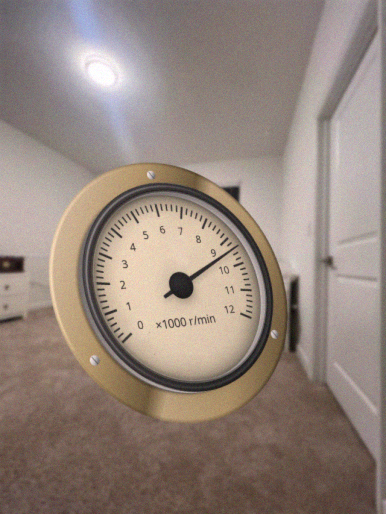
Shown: 9400 rpm
